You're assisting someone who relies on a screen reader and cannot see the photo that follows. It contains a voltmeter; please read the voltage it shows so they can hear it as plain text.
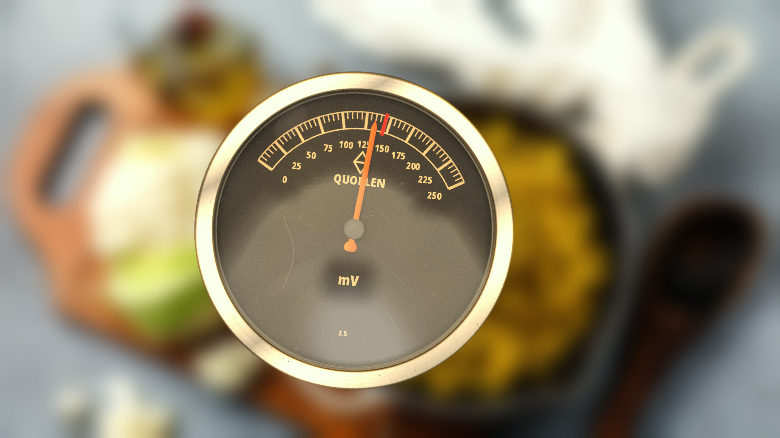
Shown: 135 mV
